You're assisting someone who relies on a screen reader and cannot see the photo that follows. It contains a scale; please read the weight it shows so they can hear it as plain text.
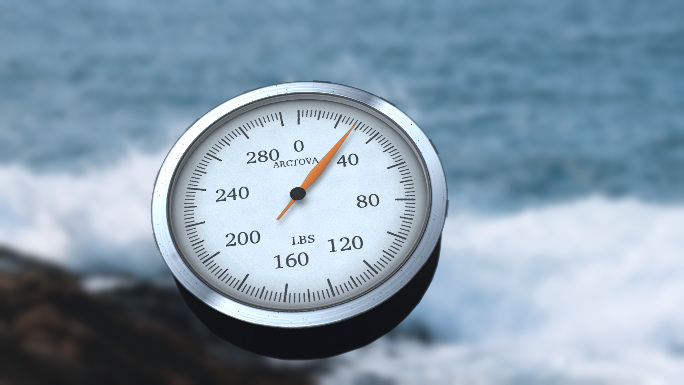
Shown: 30 lb
